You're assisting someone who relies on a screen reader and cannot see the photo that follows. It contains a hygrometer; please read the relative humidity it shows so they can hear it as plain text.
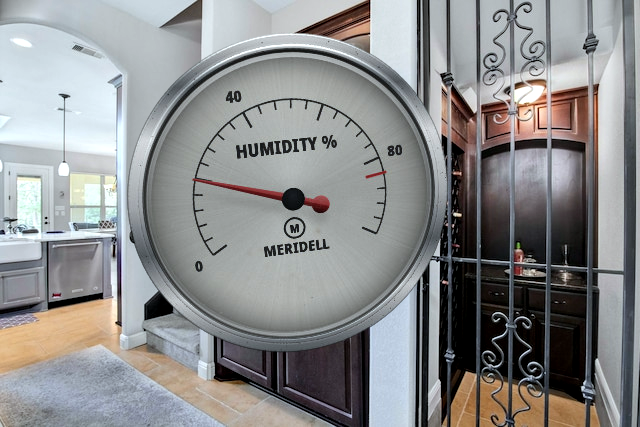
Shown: 20 %
